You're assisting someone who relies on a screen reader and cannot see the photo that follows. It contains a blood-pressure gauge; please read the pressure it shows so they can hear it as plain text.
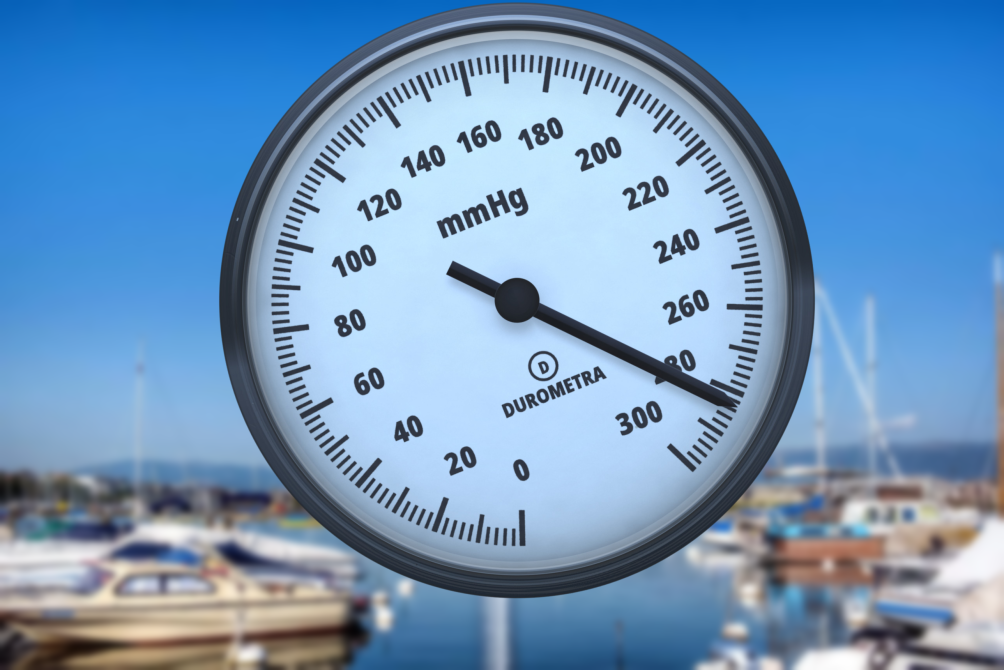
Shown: 283 mmHg
